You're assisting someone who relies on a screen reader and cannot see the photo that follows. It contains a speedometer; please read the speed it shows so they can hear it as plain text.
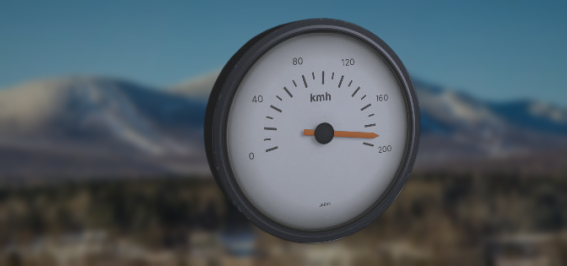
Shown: 190 km/h
